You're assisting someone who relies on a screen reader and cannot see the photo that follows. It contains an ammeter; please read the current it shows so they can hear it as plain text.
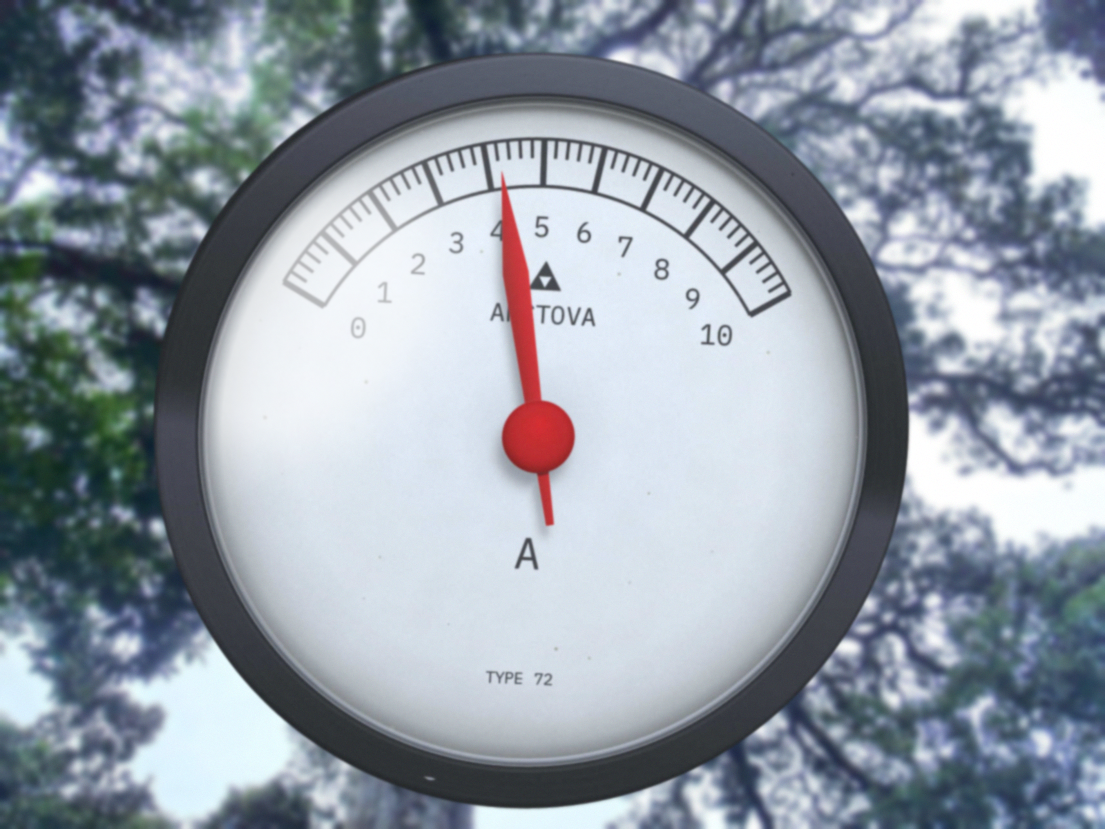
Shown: 4.2 A
